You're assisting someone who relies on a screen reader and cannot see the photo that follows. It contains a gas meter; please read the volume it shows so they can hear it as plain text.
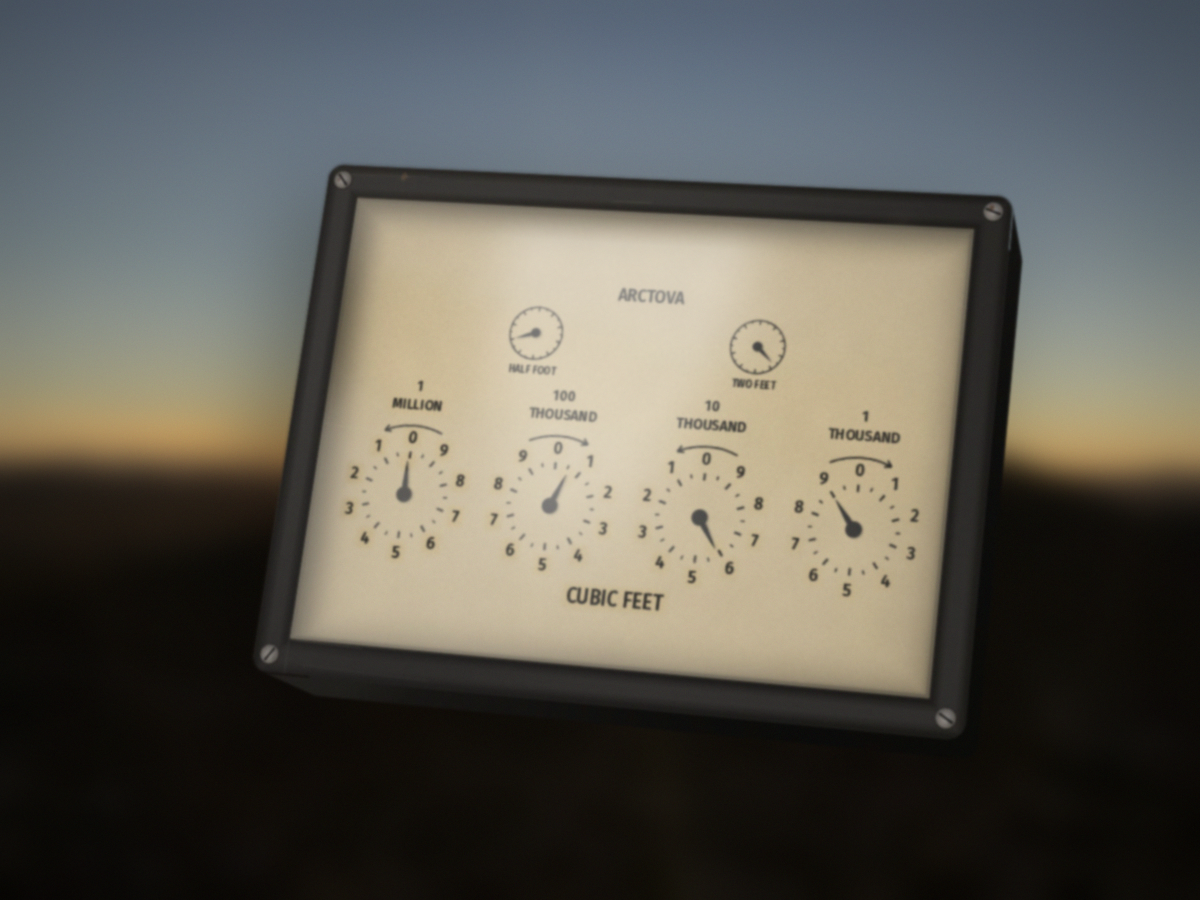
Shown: 5900 ft³
